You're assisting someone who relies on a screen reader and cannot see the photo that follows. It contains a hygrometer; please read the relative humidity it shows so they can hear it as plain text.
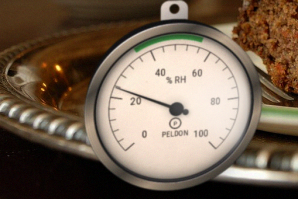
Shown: 24 %
